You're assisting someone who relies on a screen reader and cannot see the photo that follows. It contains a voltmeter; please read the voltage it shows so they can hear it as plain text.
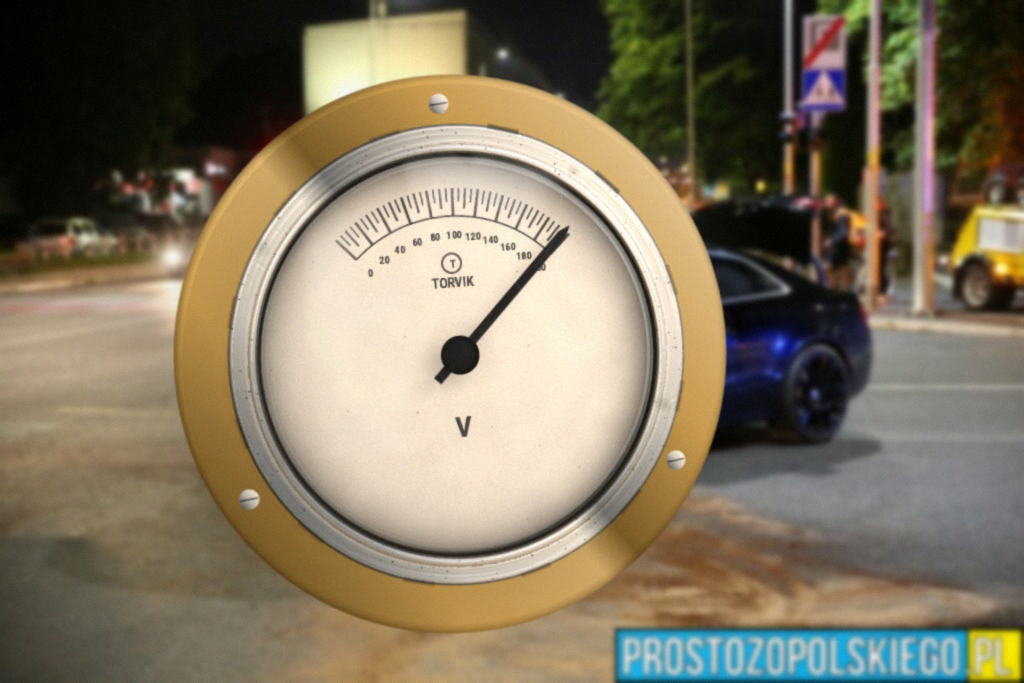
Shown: 195 V
